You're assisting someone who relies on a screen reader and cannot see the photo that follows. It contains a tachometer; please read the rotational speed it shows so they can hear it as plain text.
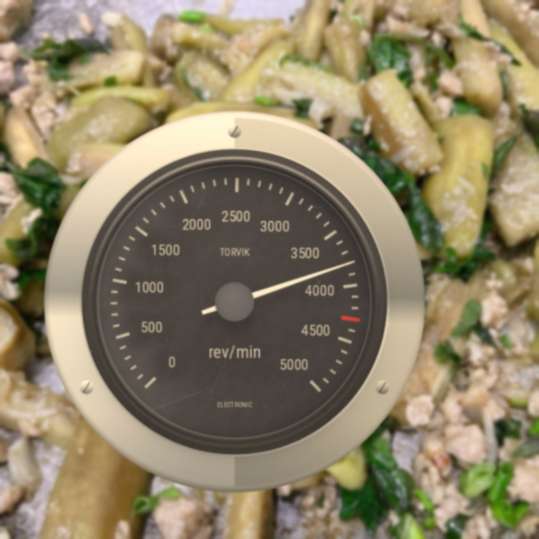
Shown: 3800 rpm
